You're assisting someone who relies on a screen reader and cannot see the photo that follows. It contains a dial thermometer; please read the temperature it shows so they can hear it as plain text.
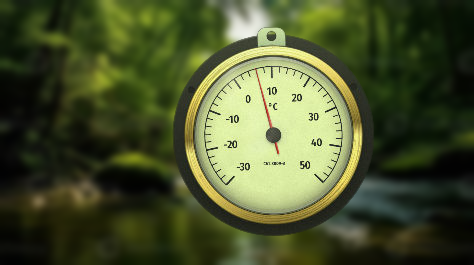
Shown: 6 °C
